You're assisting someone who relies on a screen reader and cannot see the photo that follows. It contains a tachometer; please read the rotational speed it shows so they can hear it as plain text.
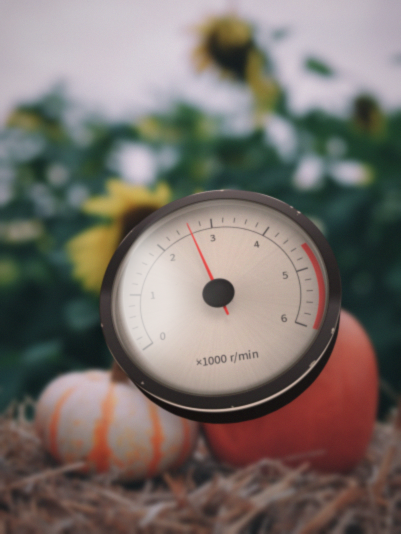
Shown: 2600 rpm
